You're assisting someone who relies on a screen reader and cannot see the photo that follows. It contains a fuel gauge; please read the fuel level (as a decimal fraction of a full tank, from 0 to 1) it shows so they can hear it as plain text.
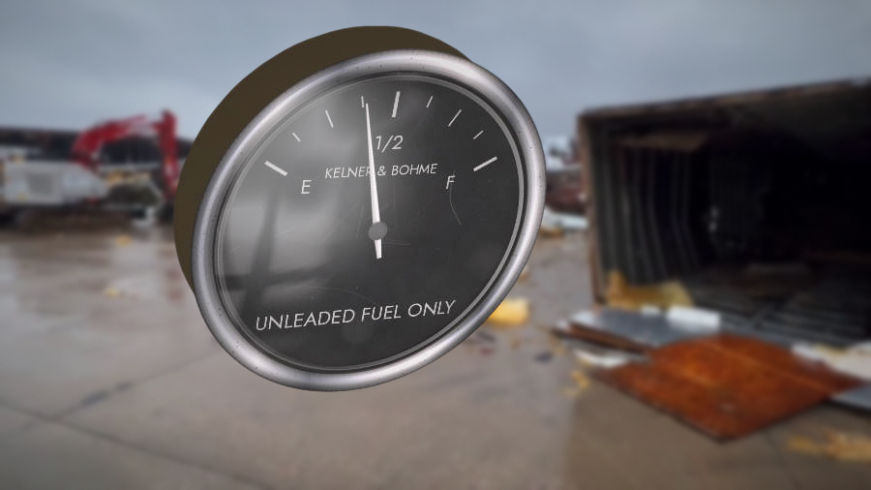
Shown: 0.375
